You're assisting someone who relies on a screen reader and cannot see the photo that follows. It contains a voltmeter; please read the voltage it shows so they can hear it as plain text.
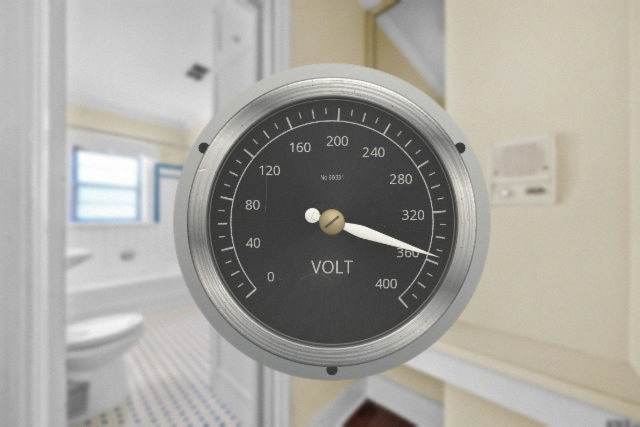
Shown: 355 V
